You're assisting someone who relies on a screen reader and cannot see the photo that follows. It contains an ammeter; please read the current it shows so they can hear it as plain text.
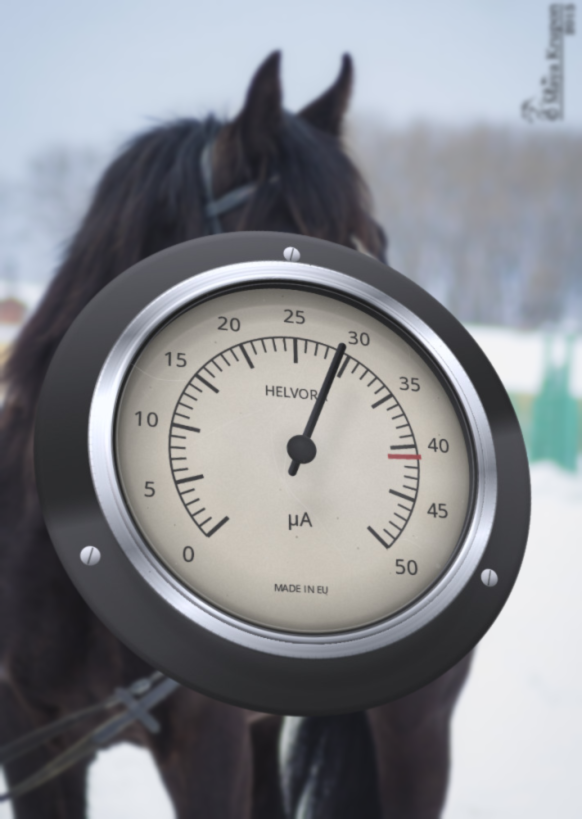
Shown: 29 µA
